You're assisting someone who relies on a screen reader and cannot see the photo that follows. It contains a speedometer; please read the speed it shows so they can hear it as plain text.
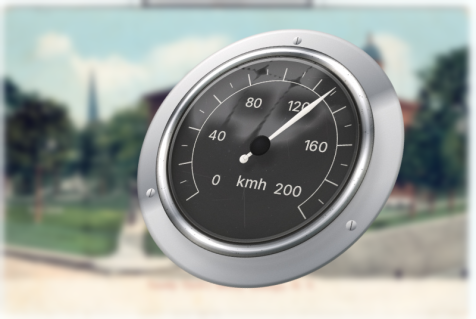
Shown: 130 km/h
